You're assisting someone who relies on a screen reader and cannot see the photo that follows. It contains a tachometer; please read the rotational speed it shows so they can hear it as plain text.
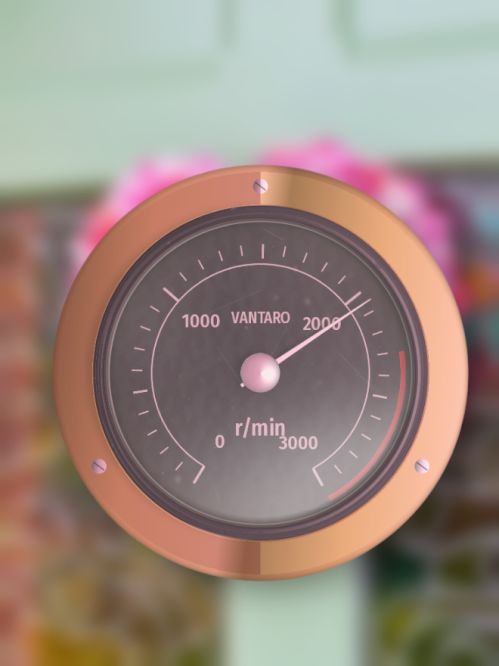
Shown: 2050 rpm
